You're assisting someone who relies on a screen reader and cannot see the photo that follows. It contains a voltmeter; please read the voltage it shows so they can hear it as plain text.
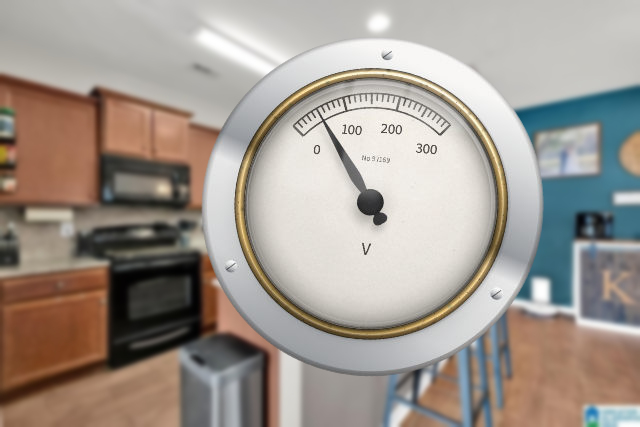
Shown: 50 V
